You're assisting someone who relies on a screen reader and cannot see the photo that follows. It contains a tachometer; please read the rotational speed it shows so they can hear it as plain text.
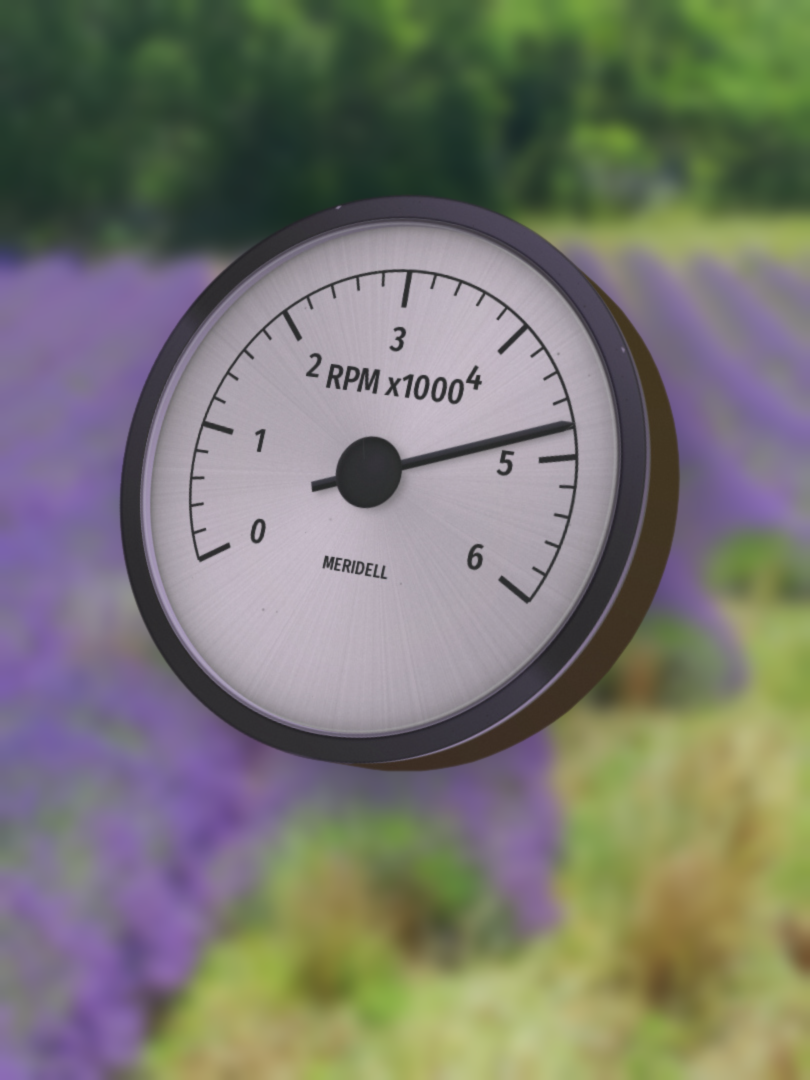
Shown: 4800 rpm
